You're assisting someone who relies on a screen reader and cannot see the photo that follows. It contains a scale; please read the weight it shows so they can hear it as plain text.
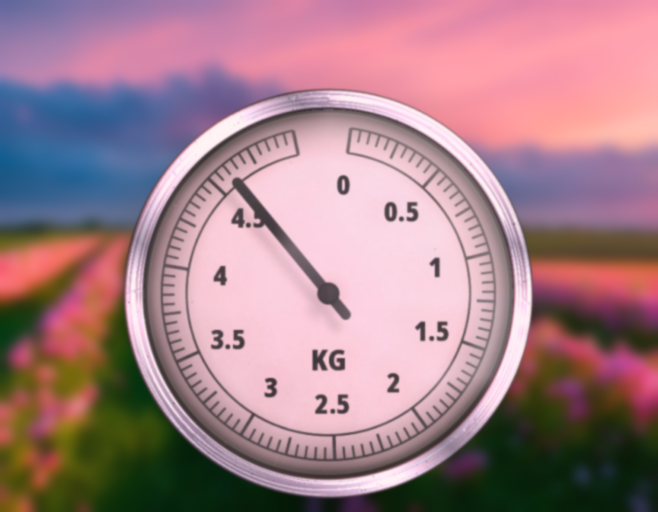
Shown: 4.6 kg
